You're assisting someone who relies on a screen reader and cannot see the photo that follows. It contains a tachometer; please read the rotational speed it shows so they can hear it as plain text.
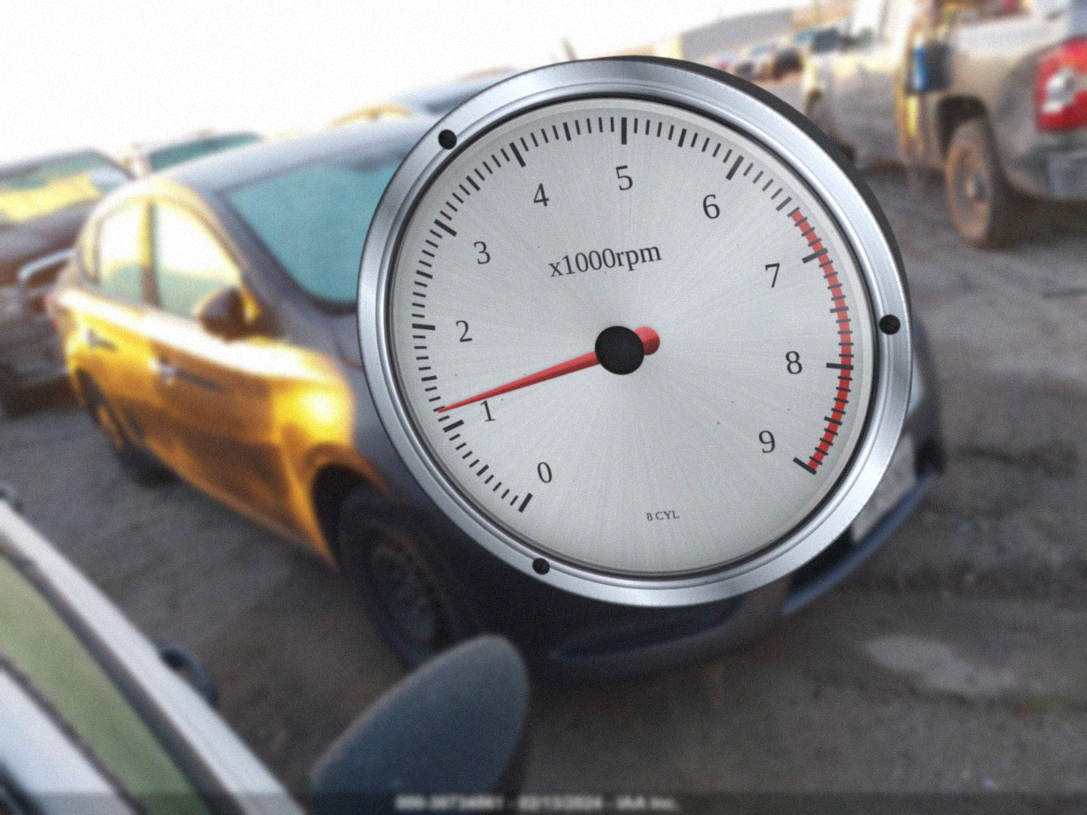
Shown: 1200 rpm
